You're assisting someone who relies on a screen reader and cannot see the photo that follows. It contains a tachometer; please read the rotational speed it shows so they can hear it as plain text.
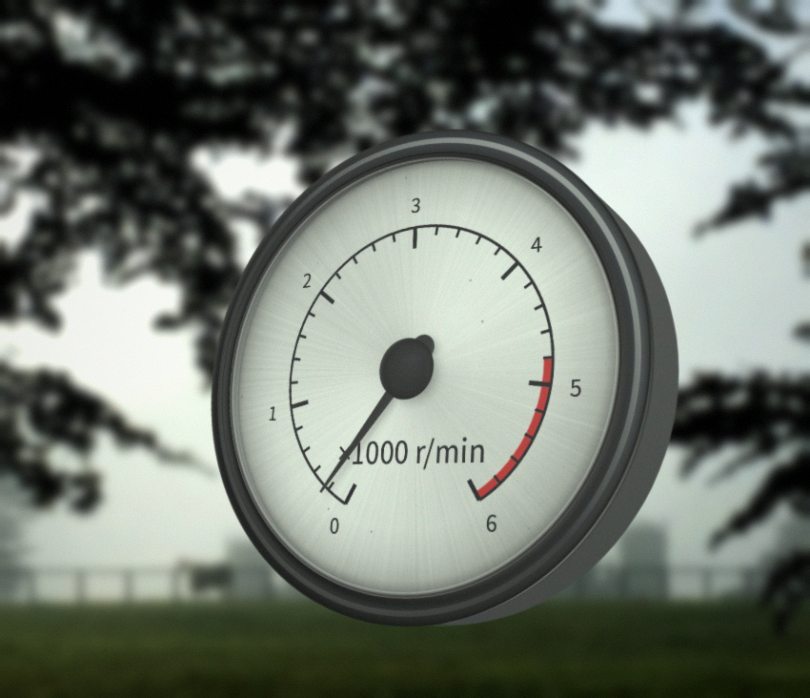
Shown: 200 rpm
